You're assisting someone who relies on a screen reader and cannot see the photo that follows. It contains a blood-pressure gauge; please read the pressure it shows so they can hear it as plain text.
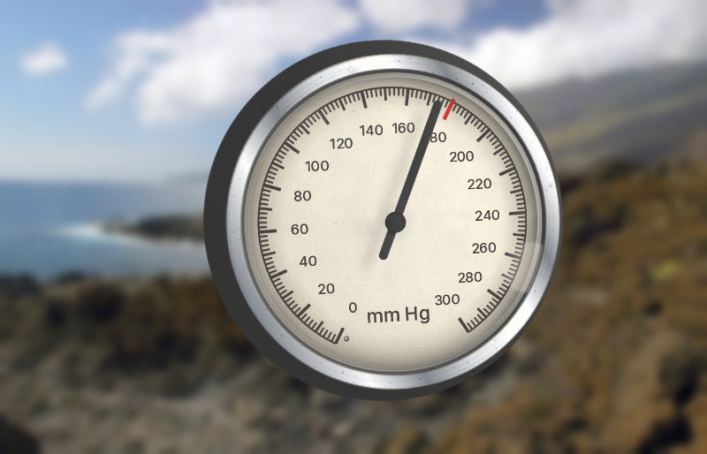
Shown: 174 mmHg
